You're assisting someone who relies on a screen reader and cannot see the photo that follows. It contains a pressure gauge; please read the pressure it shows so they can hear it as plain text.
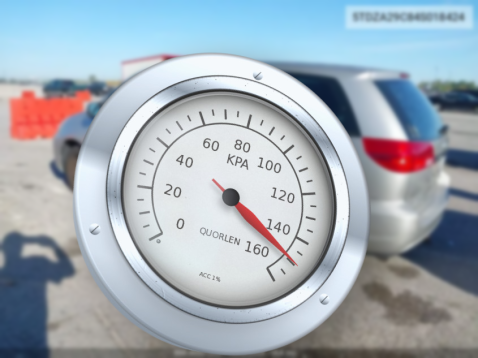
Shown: 150 kPa
